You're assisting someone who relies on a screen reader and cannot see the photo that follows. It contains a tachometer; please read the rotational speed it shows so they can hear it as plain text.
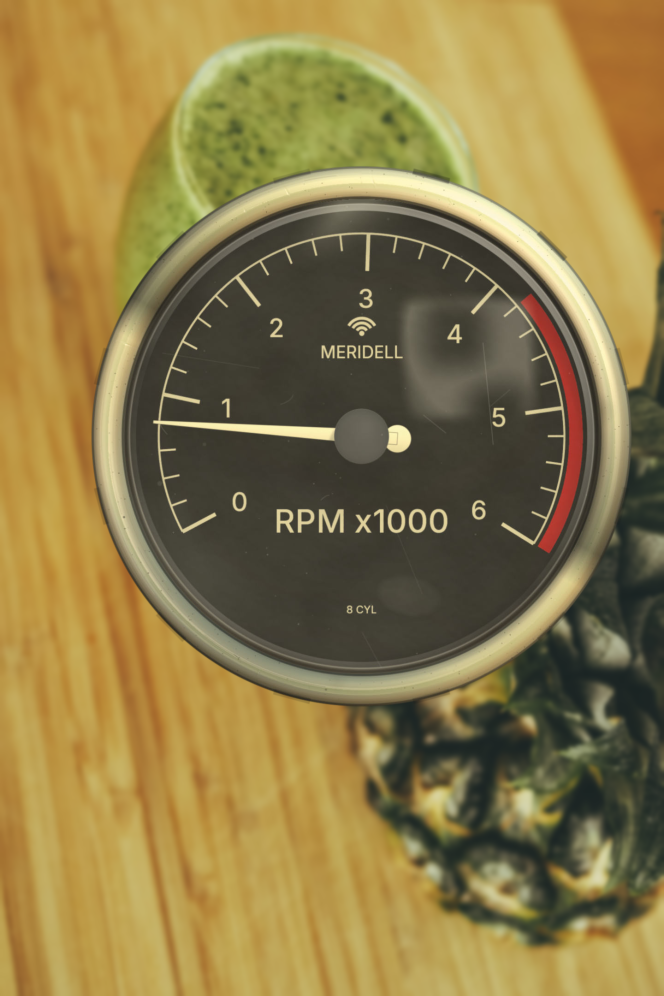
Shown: 800 rpm
